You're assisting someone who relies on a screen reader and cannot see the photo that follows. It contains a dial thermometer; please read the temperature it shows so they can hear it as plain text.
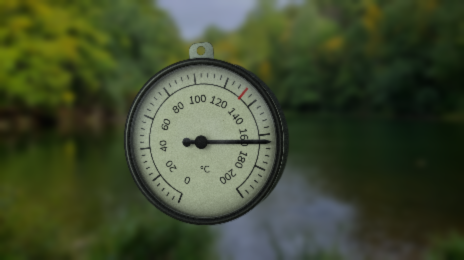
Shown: 164 °C
